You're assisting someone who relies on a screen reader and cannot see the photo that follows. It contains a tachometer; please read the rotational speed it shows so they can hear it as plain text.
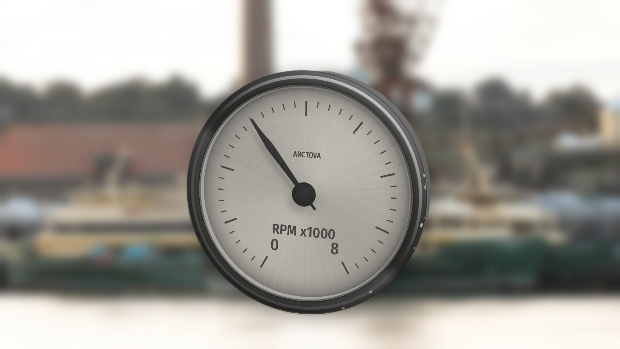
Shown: 3000 rpm
